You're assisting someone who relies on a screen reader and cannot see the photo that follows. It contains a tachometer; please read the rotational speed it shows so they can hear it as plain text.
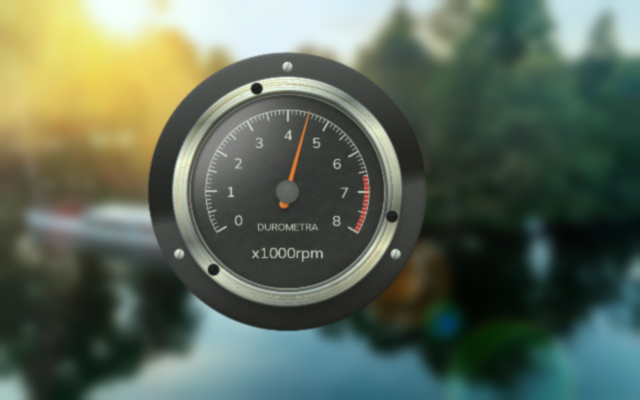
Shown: 4500 rpm
